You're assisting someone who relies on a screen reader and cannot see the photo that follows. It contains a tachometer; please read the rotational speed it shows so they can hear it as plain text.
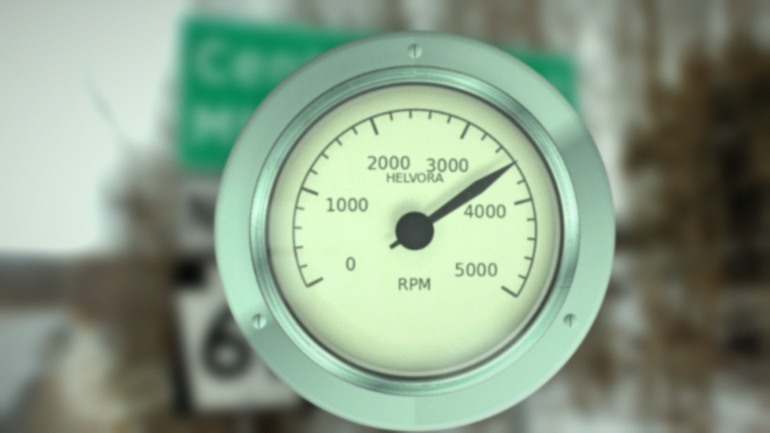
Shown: 3600 rpm
